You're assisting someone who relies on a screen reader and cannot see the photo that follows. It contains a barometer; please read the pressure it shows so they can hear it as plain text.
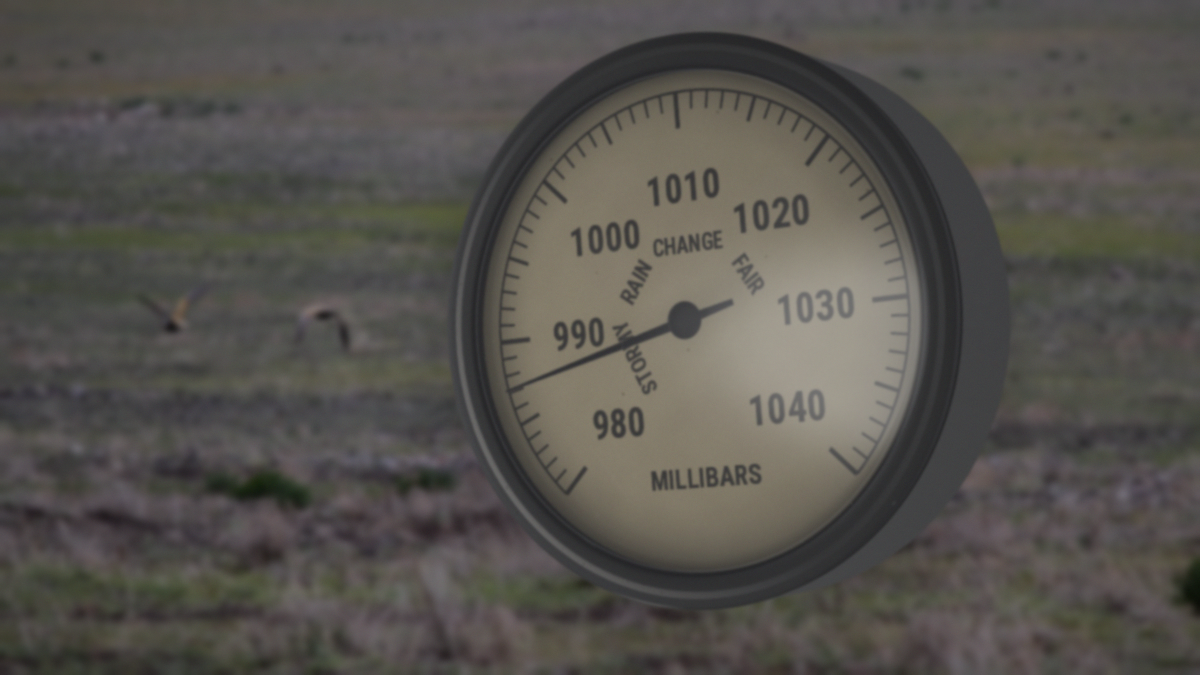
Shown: 987 mbar
